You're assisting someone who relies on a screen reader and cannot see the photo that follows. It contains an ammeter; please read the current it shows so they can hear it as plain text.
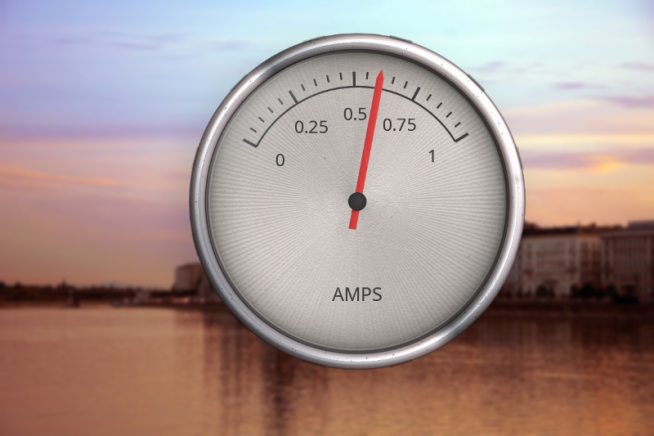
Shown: 0.6 A
